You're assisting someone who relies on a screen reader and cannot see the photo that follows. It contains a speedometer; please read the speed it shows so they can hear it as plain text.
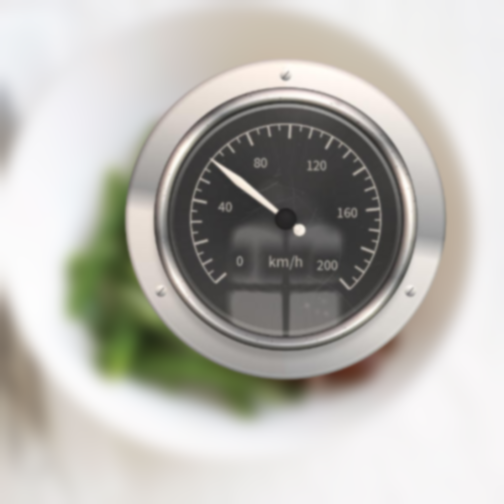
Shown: 60 km/h
